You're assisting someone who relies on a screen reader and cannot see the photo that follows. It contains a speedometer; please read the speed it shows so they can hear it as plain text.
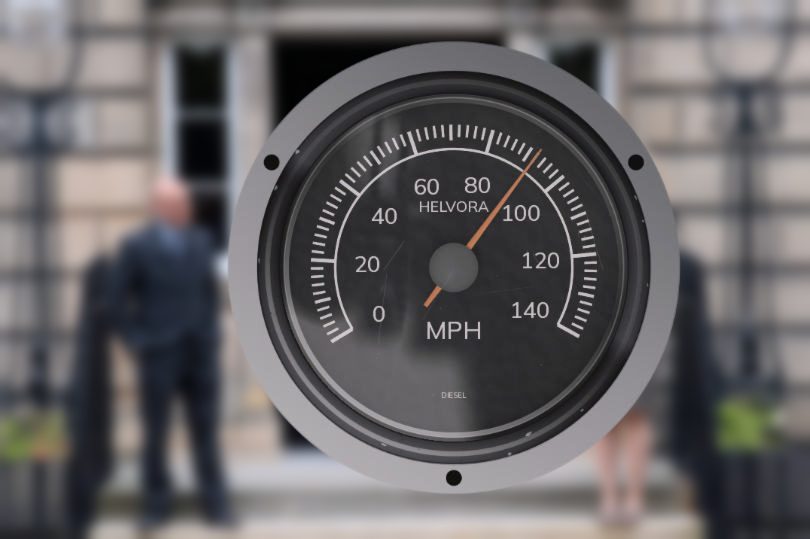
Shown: 92 mph
